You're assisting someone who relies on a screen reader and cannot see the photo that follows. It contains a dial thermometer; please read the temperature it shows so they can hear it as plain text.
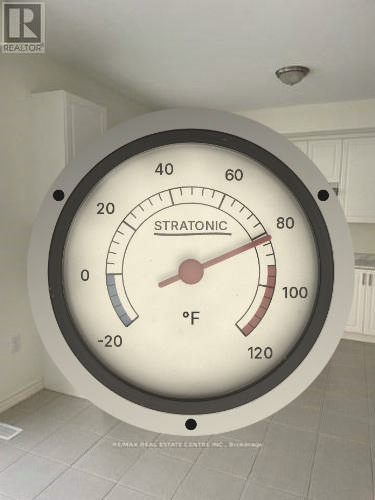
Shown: 82 °F
